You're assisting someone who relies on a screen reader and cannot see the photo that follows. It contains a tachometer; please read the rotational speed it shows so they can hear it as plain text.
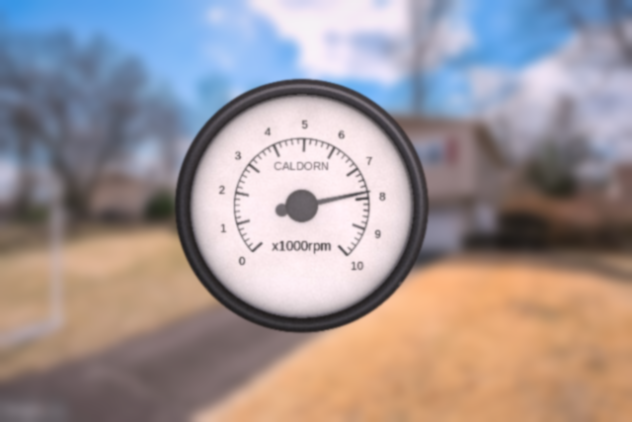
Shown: 7800 rpm
